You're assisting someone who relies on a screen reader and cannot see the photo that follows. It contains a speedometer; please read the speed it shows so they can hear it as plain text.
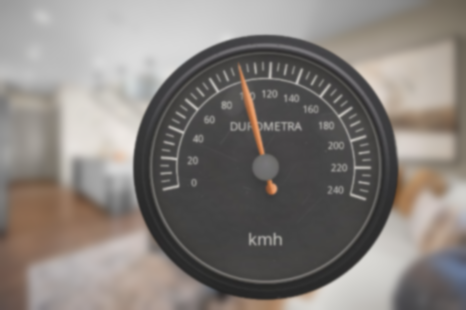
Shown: 100 km/h
